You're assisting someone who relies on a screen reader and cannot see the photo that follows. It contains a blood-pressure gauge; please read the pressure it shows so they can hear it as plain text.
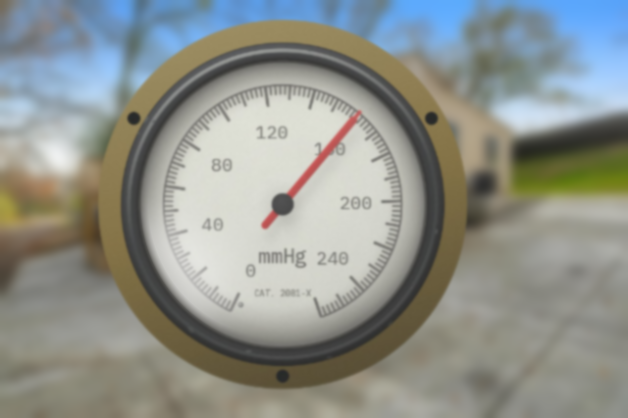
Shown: 160 mmHg
